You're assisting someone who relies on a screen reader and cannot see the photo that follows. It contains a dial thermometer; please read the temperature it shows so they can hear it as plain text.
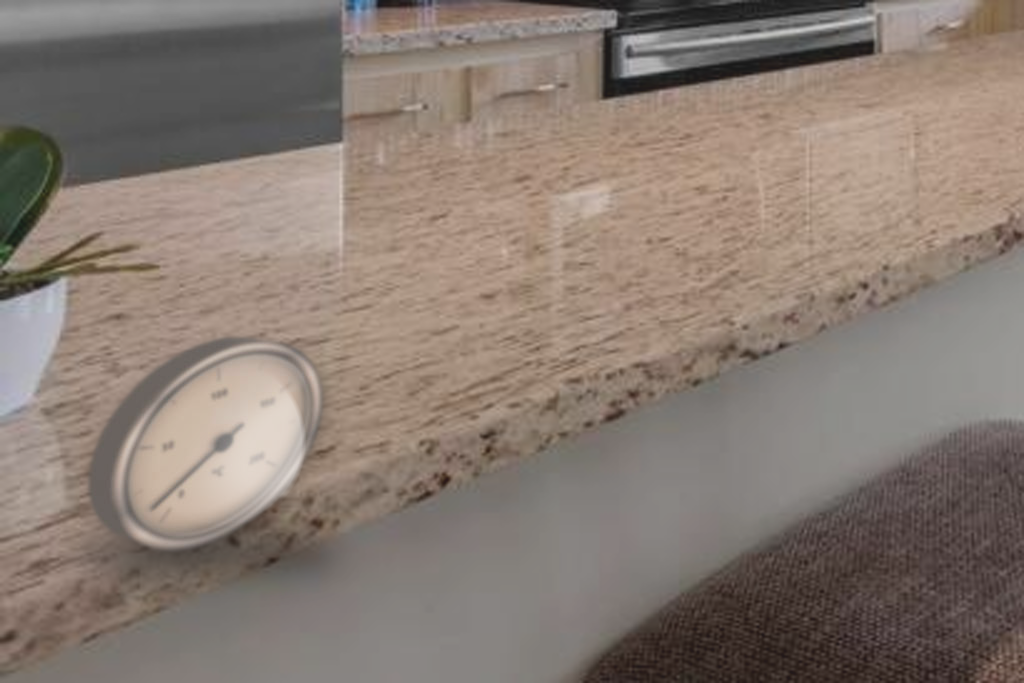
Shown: 12.5 °C
